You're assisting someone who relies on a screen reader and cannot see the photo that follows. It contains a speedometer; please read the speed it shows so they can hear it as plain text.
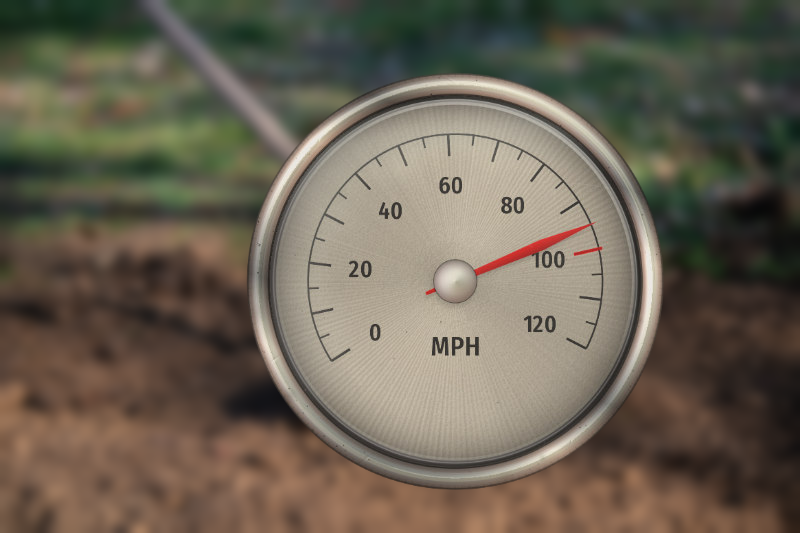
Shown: 95 mph
